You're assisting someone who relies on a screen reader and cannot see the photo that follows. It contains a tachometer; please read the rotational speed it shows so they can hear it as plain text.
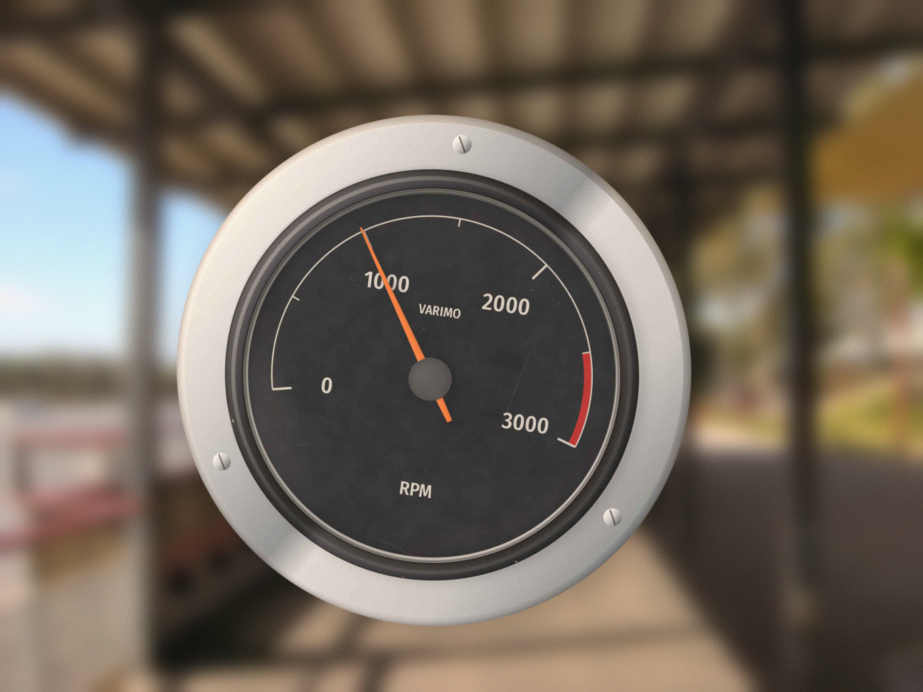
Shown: 1000 rpm
